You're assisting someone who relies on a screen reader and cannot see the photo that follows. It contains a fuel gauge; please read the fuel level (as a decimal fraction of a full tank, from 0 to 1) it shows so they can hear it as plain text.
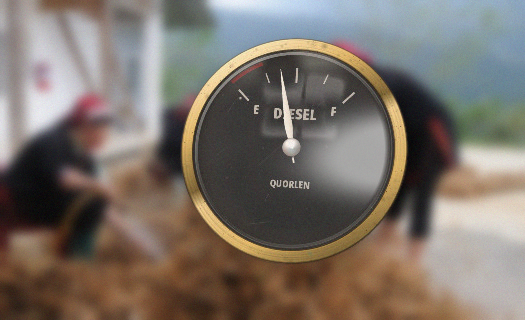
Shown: 0.375
